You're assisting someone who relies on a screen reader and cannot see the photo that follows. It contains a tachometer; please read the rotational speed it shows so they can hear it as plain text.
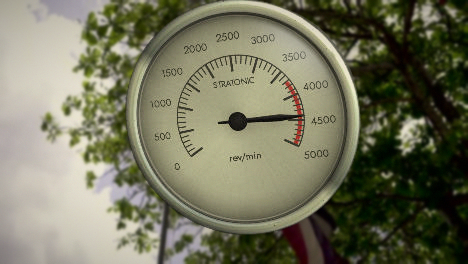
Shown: 4400 rpm
